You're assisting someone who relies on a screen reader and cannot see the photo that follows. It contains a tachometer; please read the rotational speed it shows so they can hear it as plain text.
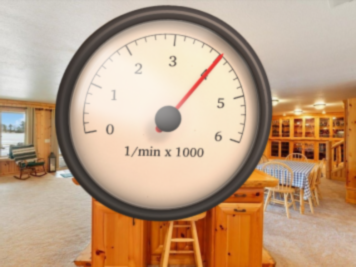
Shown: 4000 rpm
